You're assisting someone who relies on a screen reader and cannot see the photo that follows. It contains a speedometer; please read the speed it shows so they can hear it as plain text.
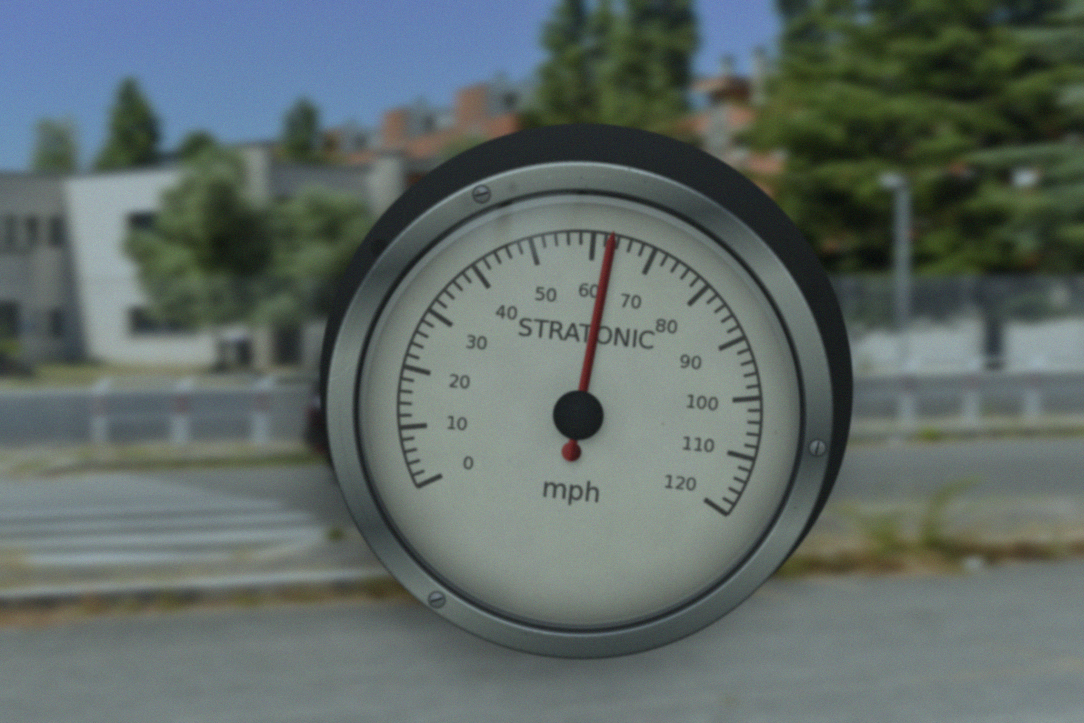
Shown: 63 mph
